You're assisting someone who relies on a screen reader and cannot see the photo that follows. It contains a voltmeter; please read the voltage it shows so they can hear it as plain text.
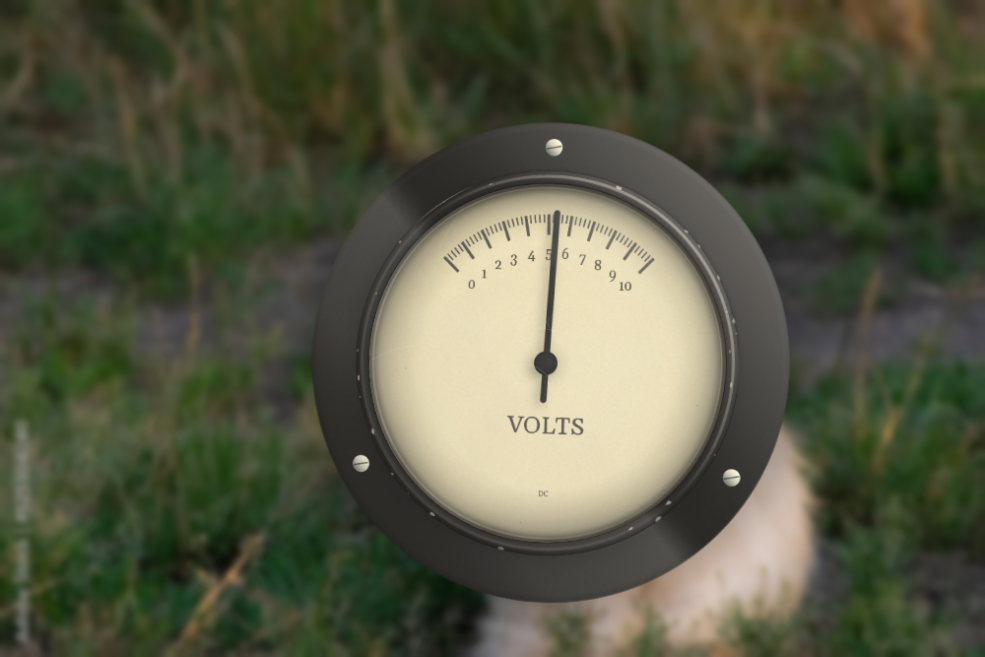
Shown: 5.4 V
